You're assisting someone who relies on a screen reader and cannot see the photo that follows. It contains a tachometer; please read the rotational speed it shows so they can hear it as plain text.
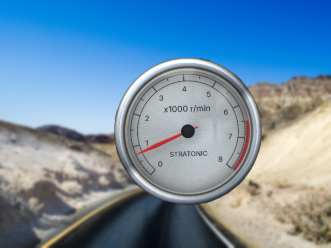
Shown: 750 rpm
